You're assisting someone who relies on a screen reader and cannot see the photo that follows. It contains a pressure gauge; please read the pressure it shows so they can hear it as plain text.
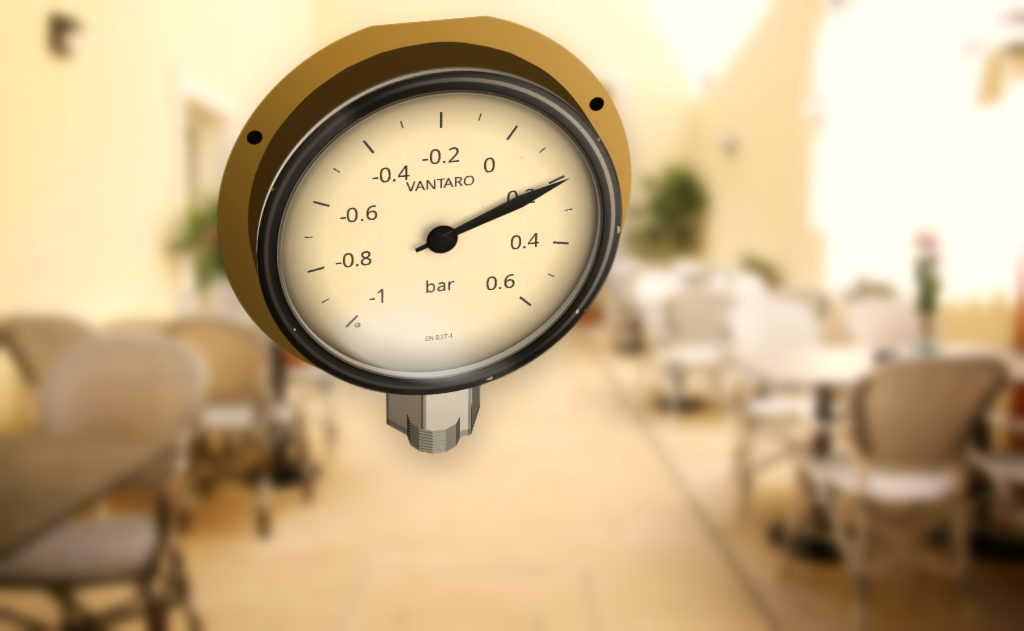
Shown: 0.2 bar
